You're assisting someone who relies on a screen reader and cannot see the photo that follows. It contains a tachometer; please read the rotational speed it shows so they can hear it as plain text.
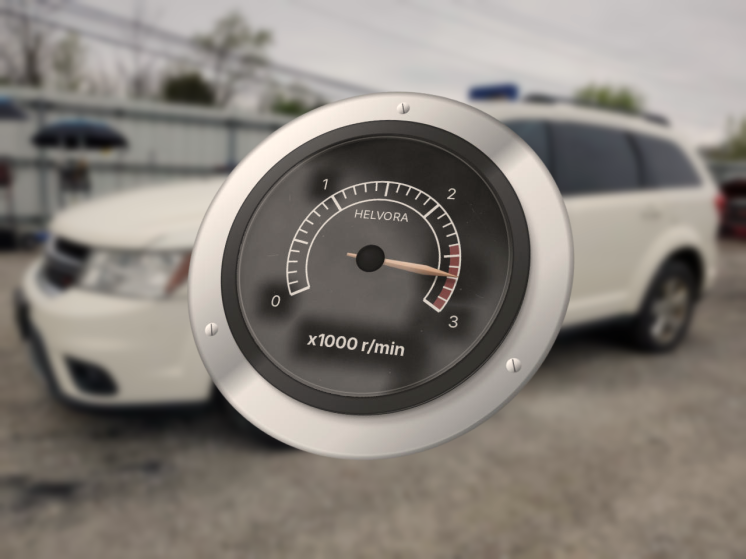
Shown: 2700 rpm
